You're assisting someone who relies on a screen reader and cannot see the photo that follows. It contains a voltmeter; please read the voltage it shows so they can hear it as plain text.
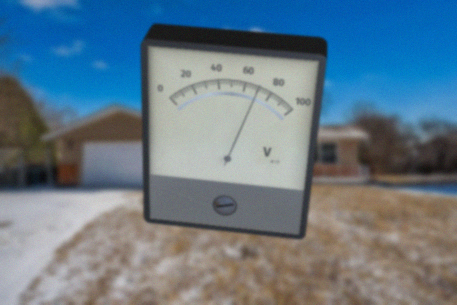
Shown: 70 V
